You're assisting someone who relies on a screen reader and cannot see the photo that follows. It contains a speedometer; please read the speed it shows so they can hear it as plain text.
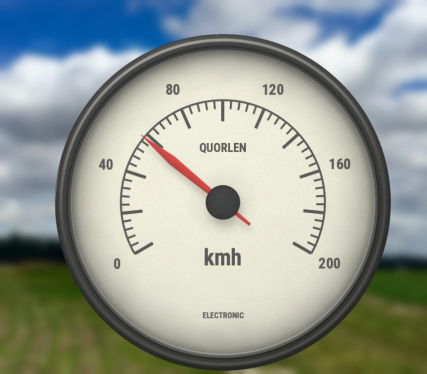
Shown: 58 km/h
